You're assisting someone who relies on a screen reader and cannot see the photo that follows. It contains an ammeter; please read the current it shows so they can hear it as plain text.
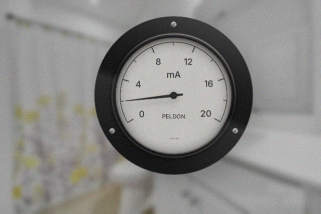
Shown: 2 mA
